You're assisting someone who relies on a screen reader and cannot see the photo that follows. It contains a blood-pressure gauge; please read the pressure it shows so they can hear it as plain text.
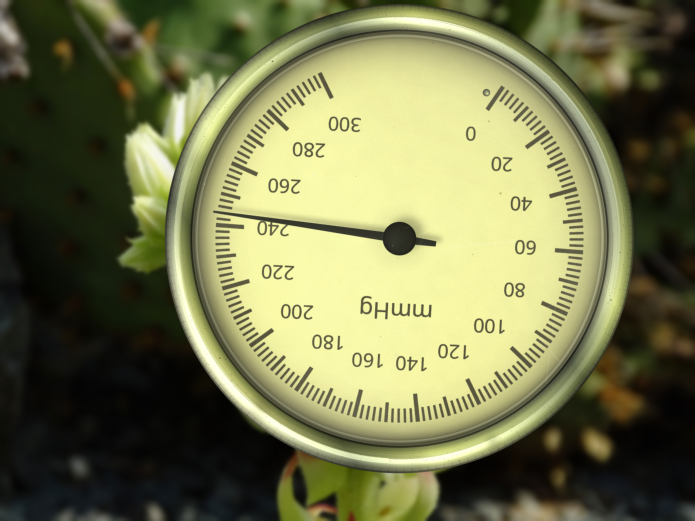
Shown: 244 mmHg
